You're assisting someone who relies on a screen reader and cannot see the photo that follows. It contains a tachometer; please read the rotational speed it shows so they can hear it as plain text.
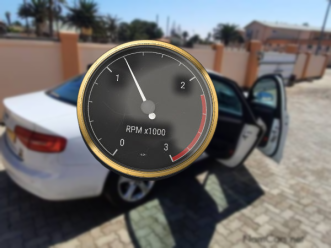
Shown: 1200 rpm
